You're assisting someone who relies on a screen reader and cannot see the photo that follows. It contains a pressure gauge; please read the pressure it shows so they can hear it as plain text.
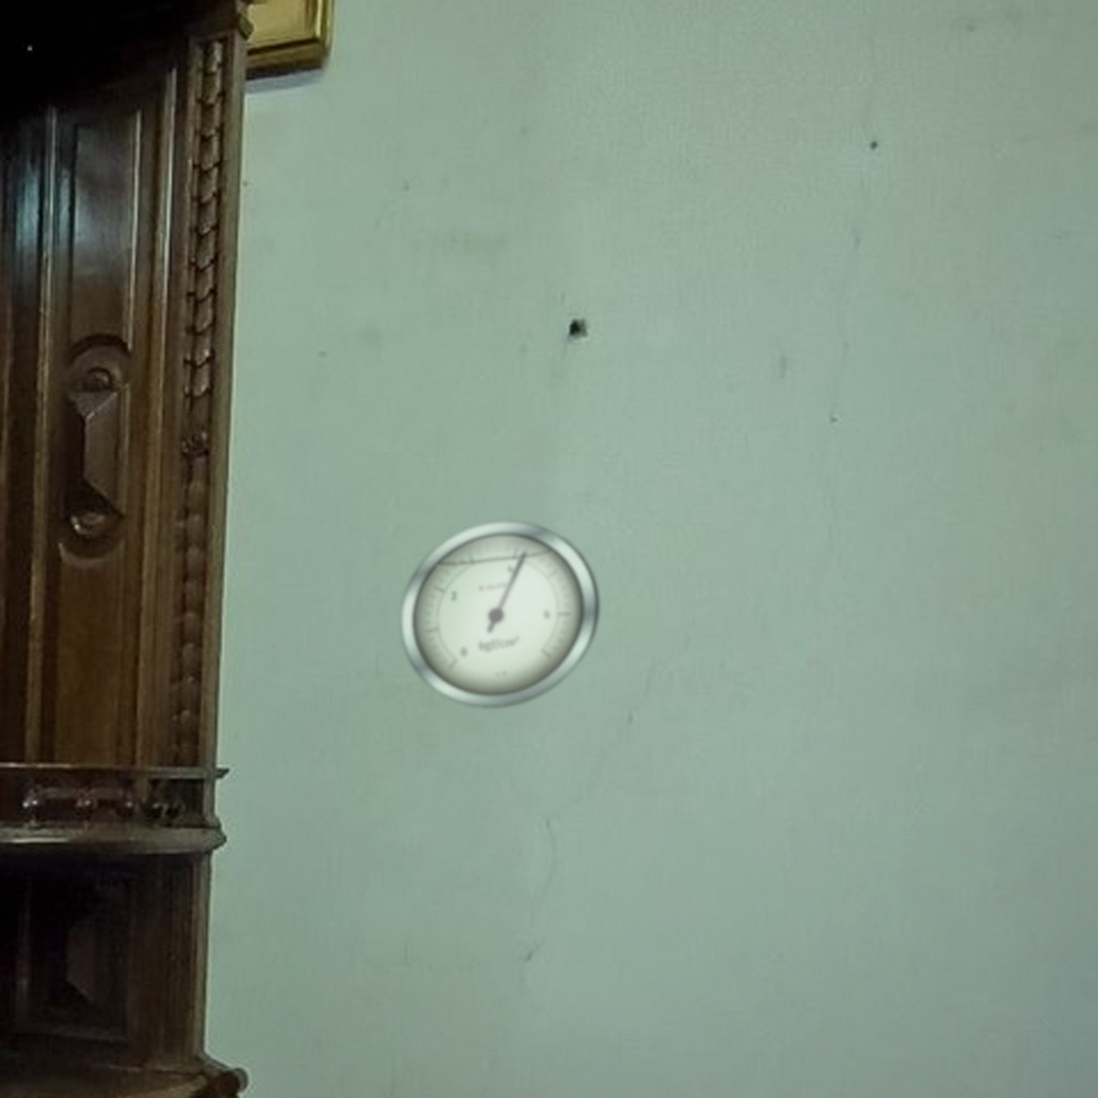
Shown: 4.2 kg/cm²
